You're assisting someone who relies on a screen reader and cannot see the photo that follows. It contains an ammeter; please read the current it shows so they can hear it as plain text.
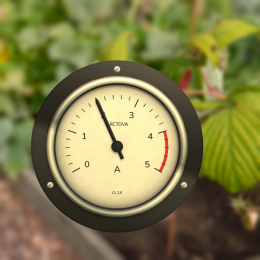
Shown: 2 A
